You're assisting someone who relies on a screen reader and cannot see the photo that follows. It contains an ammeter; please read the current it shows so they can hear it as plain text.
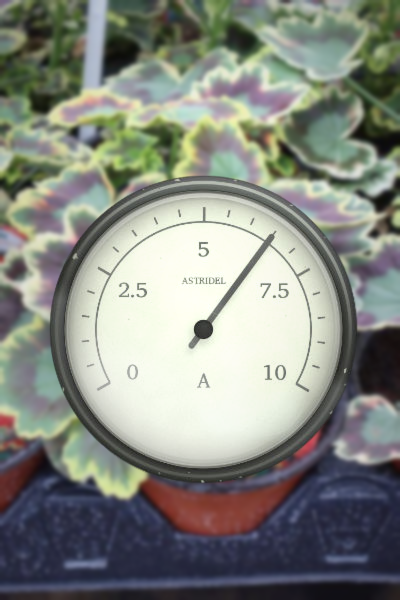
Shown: 6.5 A
